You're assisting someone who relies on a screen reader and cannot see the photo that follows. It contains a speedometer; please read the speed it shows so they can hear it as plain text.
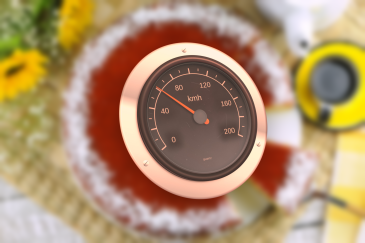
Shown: 60 km/h
